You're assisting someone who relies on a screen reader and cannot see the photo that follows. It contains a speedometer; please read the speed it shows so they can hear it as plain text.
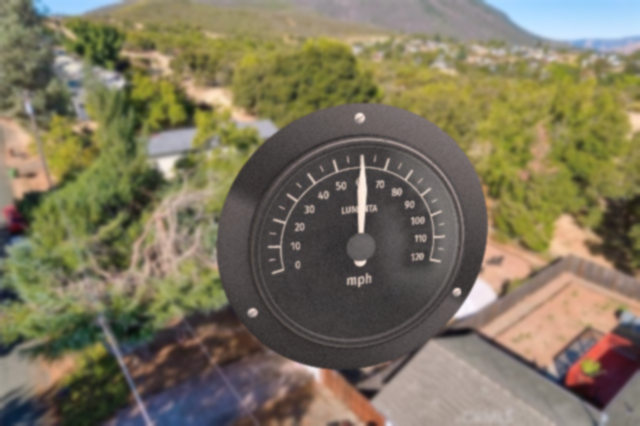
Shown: 60 mph
